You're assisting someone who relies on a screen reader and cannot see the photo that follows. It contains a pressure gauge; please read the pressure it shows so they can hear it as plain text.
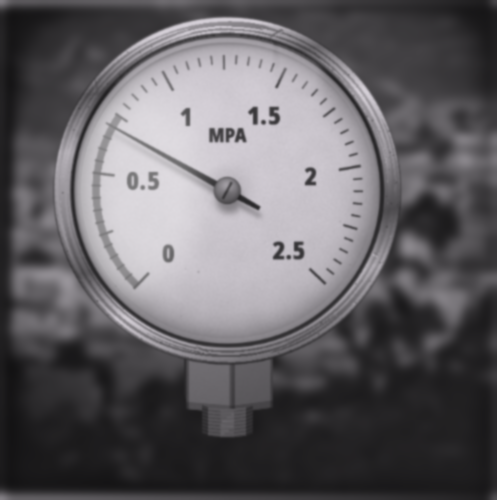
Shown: 0.7 MPa
